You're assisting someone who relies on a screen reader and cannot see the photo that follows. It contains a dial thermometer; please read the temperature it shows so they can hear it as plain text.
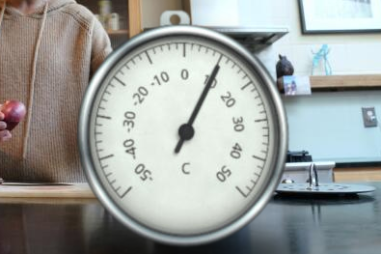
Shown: 10 °C
